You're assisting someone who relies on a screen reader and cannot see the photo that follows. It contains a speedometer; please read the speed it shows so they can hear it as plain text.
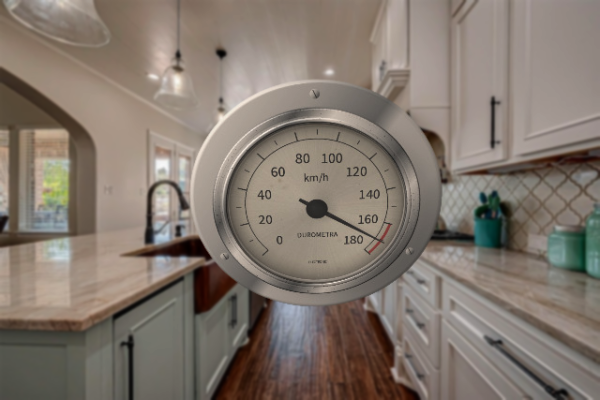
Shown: 170 km/h
